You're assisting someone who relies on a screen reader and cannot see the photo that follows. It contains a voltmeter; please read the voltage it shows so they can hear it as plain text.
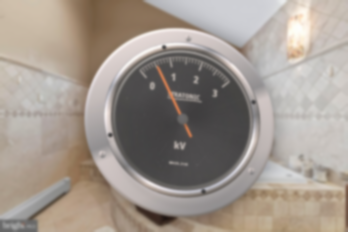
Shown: 0.5 kV
